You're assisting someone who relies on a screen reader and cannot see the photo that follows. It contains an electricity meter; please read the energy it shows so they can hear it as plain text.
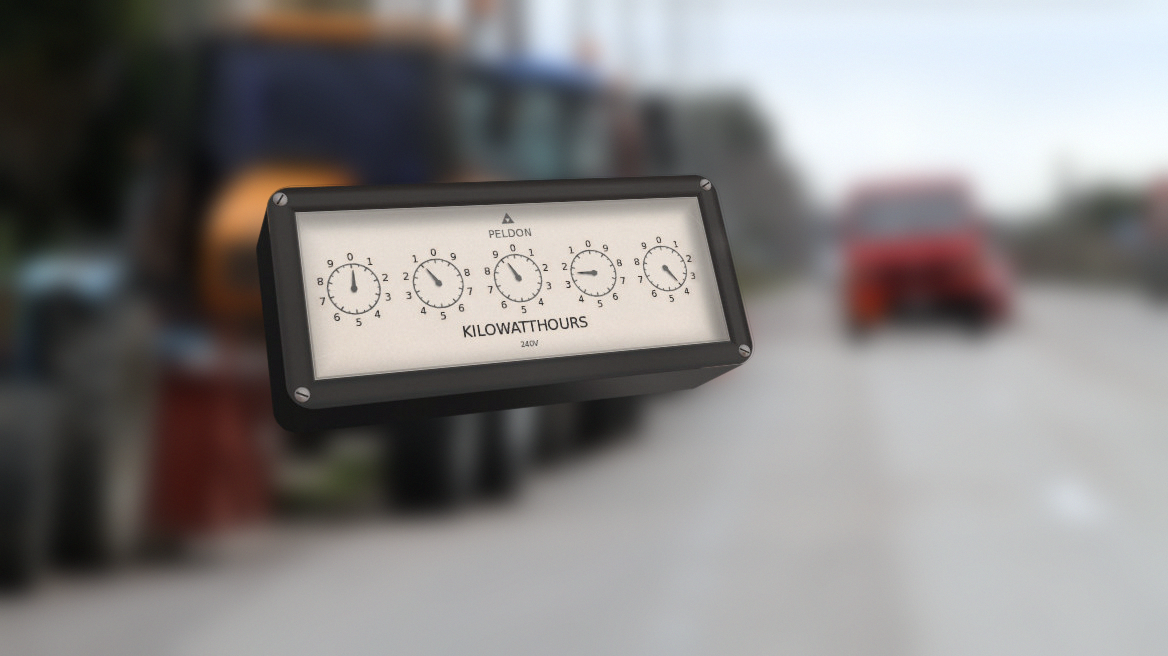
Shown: 924 kWh
